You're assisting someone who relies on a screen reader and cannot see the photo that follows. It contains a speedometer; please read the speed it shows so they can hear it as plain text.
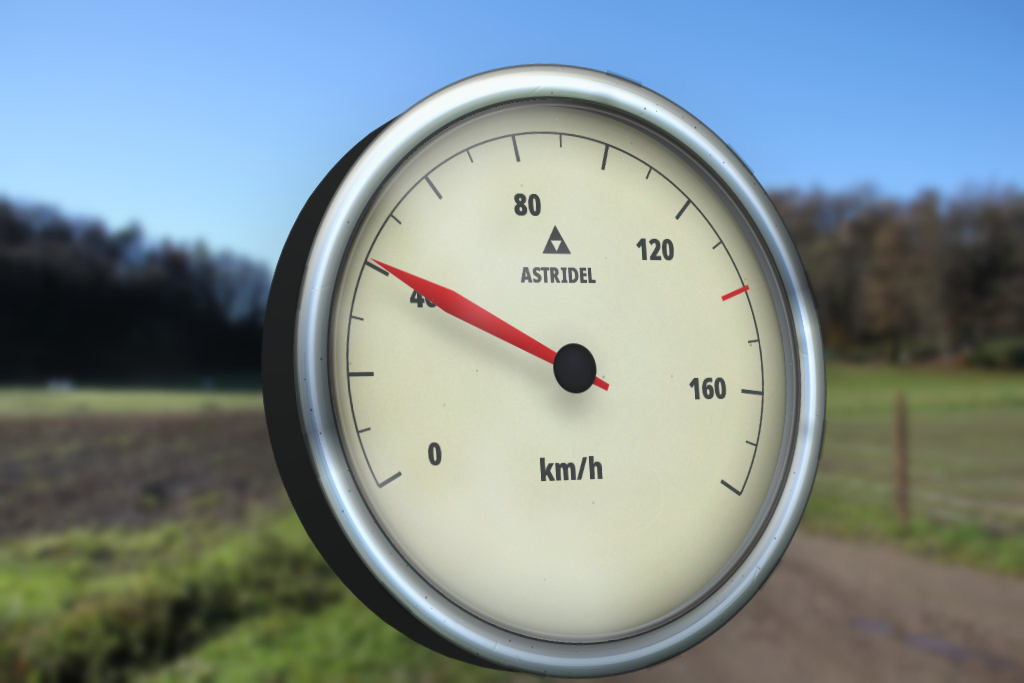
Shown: 40 km/h
